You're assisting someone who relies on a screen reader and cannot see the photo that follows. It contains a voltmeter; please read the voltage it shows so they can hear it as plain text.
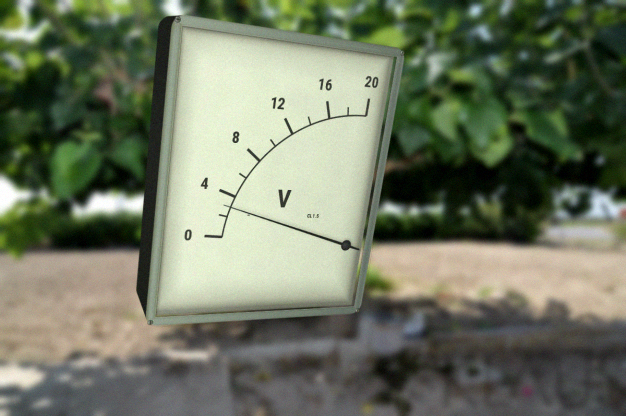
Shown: 3 V
